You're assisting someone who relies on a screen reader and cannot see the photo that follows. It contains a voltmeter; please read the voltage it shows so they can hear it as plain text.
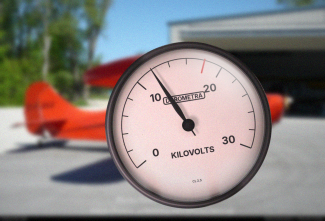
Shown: 12 kV
